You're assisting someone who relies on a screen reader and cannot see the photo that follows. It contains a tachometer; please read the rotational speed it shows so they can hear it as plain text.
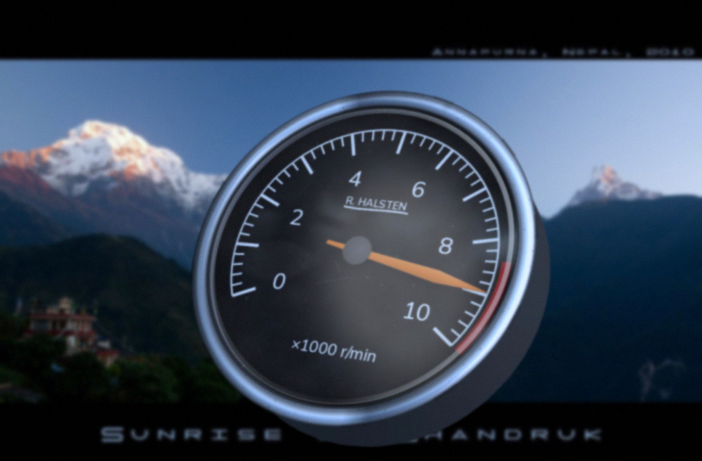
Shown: 9000 rpm
